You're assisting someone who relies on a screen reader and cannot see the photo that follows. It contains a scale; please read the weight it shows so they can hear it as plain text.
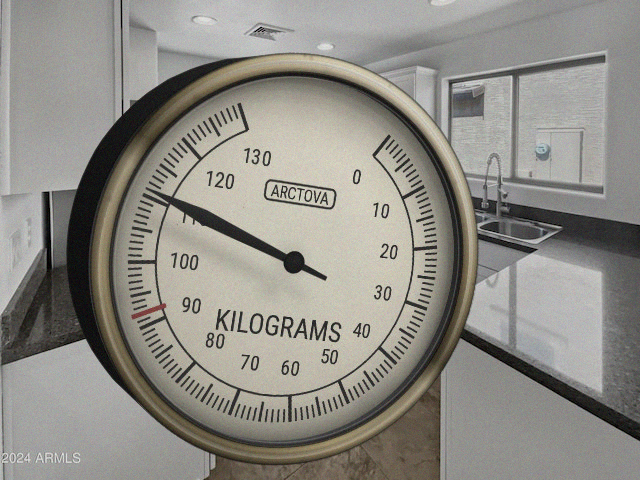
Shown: 111 kg
